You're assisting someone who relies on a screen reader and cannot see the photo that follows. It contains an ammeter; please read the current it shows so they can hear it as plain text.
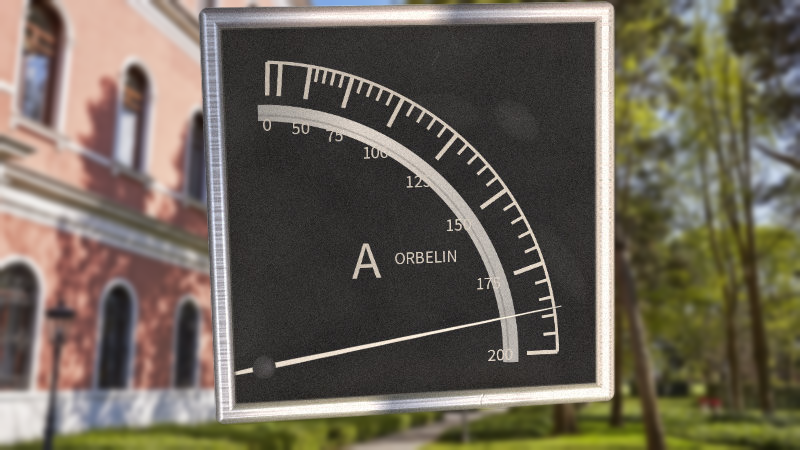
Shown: 187.5 A
